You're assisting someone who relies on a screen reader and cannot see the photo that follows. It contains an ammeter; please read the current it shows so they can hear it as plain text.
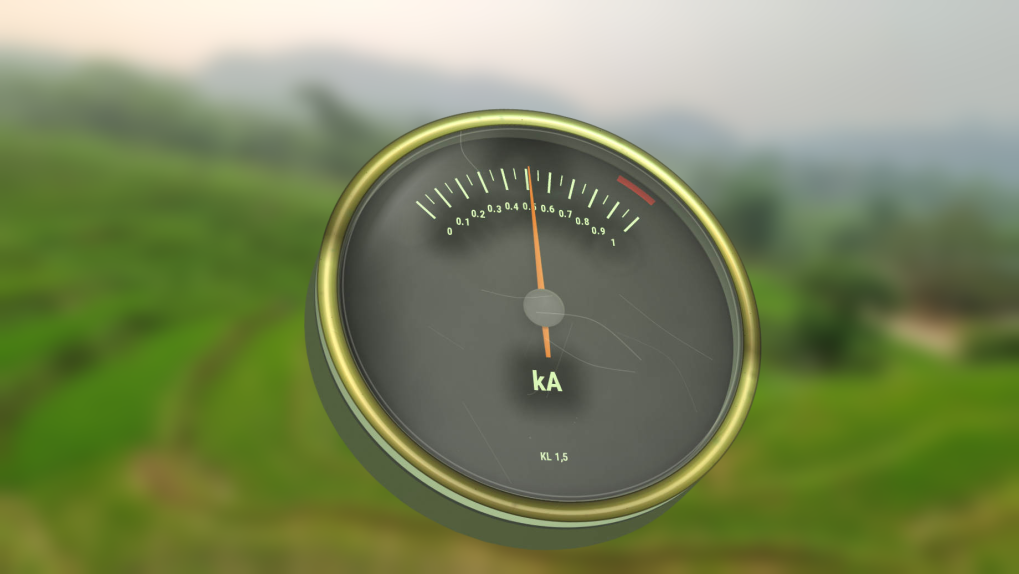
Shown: 0.5 kA
